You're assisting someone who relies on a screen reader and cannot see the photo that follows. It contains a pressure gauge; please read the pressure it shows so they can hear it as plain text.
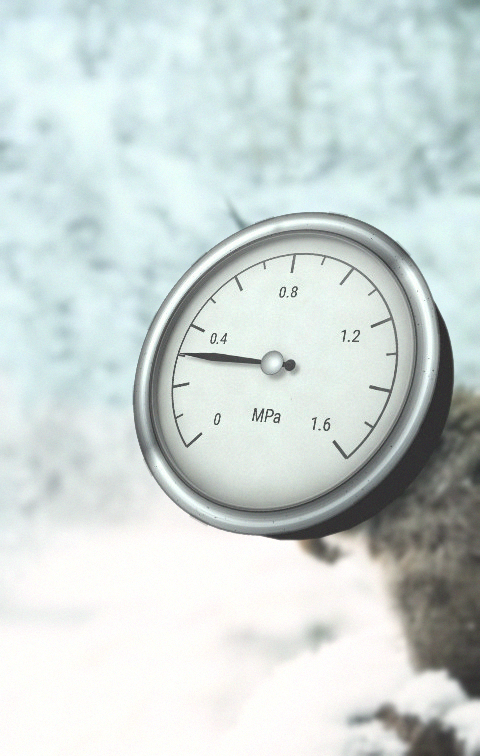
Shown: 0.3 MPa
